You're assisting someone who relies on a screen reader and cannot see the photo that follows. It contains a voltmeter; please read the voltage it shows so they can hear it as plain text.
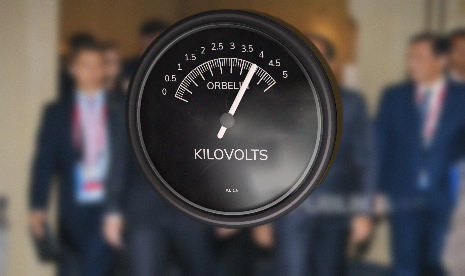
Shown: 4 kV
